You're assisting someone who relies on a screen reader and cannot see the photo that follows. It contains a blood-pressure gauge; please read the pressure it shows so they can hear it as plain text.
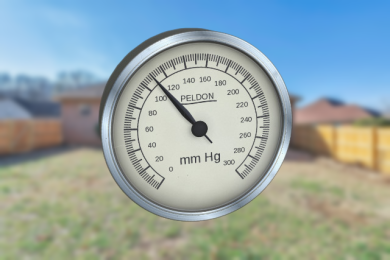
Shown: 110 mmHg
